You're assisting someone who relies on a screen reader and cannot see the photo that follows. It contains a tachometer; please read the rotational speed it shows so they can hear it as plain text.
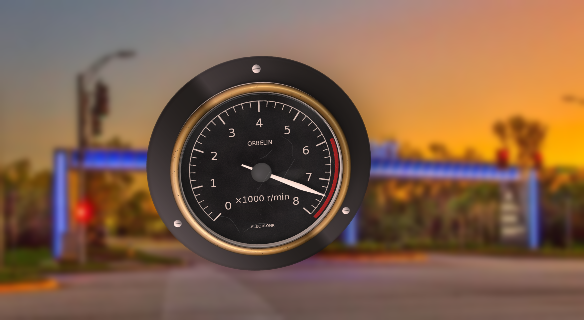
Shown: 7400 rpm
